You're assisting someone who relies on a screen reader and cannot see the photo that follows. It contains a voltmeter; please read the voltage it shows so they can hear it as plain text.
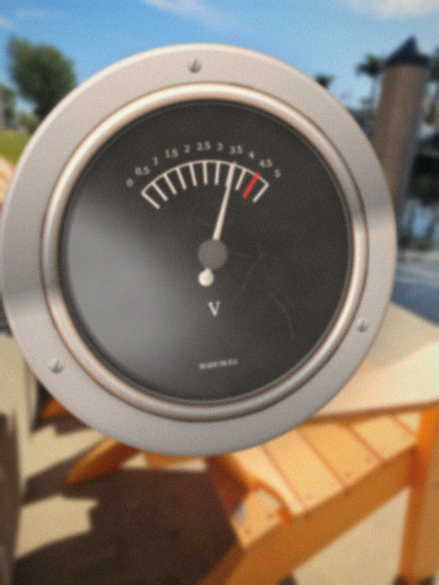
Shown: 3.5 V
